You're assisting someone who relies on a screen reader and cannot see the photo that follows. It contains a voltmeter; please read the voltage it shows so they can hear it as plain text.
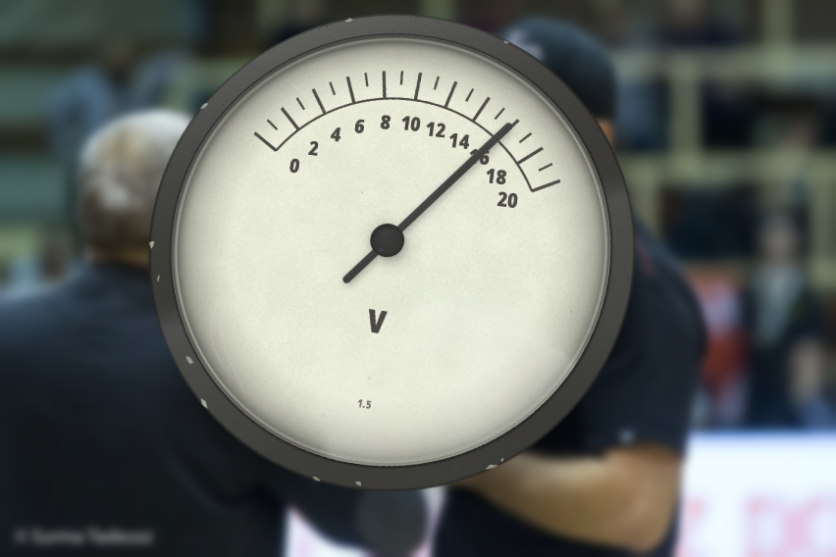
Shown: 16 V
